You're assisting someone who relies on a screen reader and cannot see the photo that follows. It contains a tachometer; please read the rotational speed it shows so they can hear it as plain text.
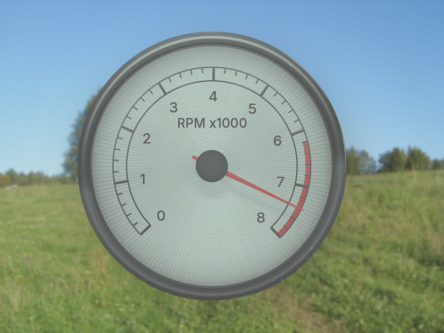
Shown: 7400 rpm
